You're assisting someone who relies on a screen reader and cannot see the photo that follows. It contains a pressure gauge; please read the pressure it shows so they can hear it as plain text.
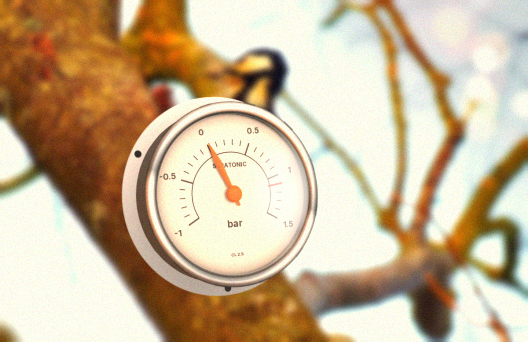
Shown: 0 bar
